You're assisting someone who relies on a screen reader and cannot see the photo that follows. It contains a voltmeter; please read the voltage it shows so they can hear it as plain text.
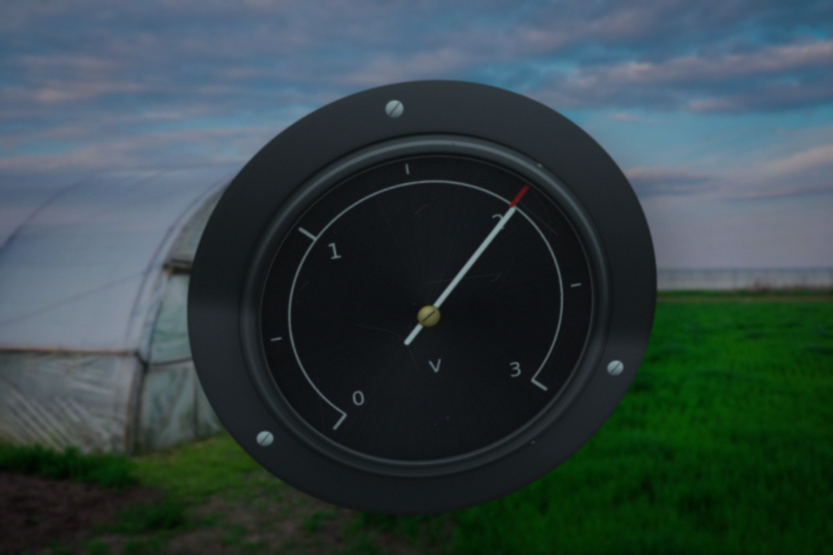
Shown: 2 V
